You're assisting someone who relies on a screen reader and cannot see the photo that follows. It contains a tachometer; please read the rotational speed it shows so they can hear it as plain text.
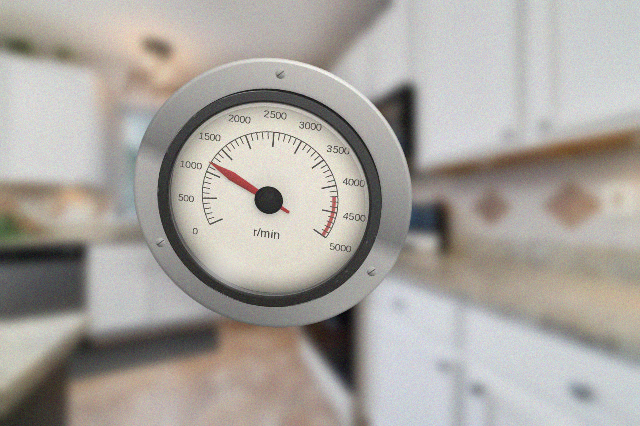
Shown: 1200 rpm
